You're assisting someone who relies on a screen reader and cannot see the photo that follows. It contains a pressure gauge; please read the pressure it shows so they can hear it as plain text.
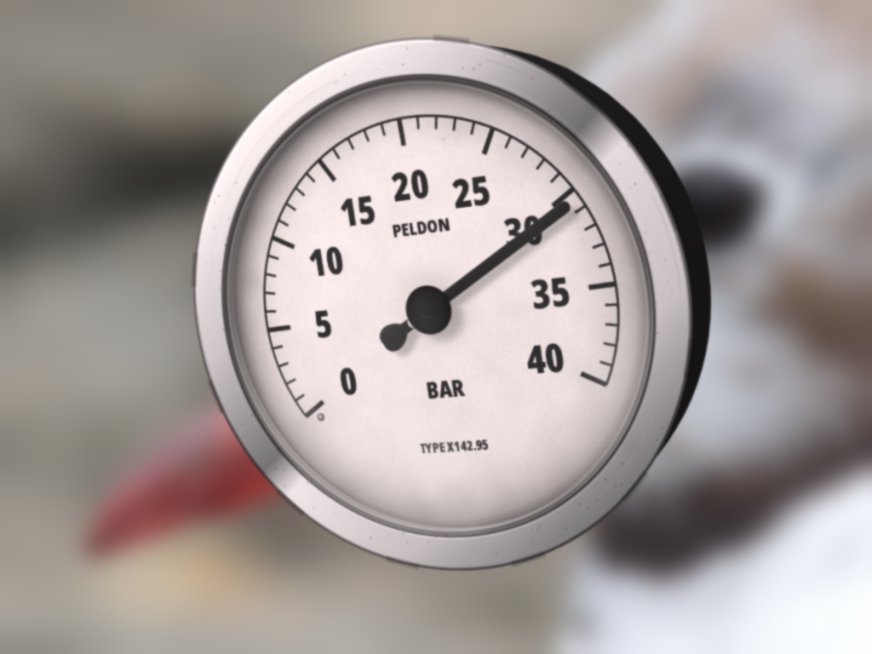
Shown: 30.5 bar
